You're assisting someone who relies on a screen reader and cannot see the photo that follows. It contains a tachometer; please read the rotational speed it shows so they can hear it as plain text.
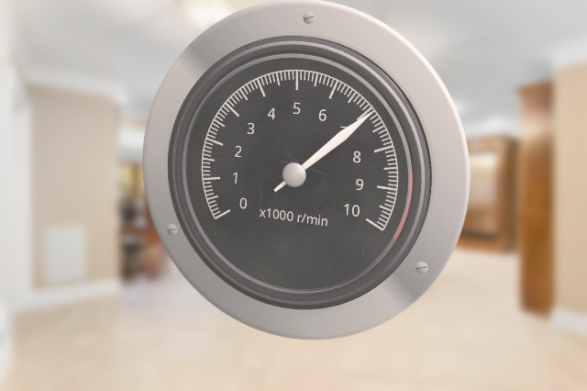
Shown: 7100 rpm
